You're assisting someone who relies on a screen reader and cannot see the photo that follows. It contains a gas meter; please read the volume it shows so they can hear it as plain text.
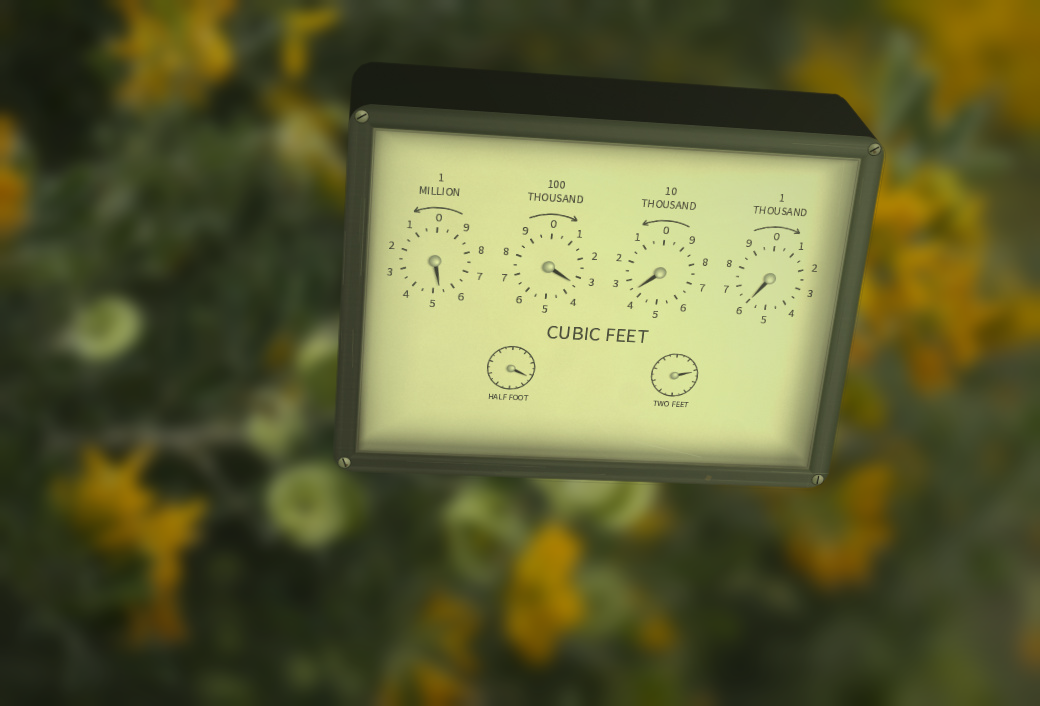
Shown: 533600 ft³
